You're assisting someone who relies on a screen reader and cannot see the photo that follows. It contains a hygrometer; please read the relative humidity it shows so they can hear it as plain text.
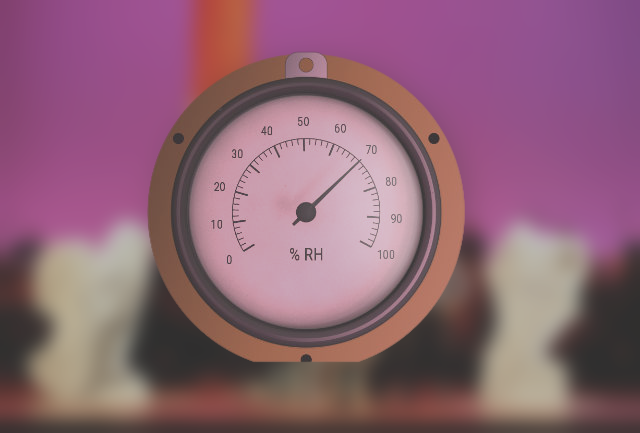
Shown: 70 %
